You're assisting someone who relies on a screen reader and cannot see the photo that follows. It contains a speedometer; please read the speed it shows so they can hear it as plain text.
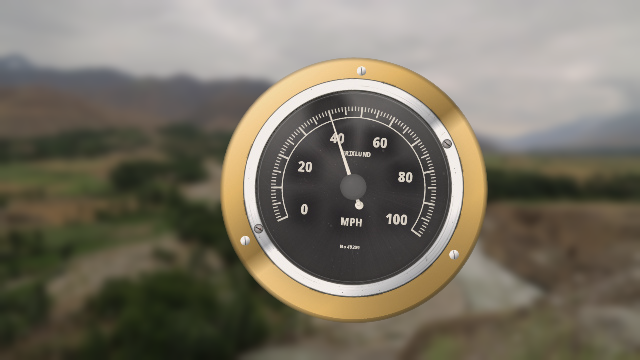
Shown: 40 mph
